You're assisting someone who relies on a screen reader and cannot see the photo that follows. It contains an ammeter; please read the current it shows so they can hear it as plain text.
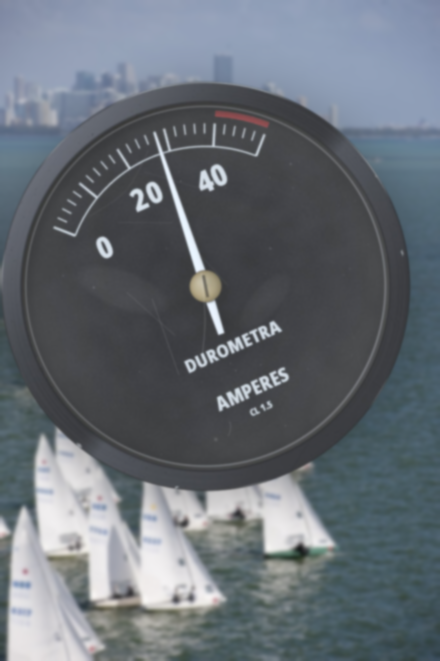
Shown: 28 A
